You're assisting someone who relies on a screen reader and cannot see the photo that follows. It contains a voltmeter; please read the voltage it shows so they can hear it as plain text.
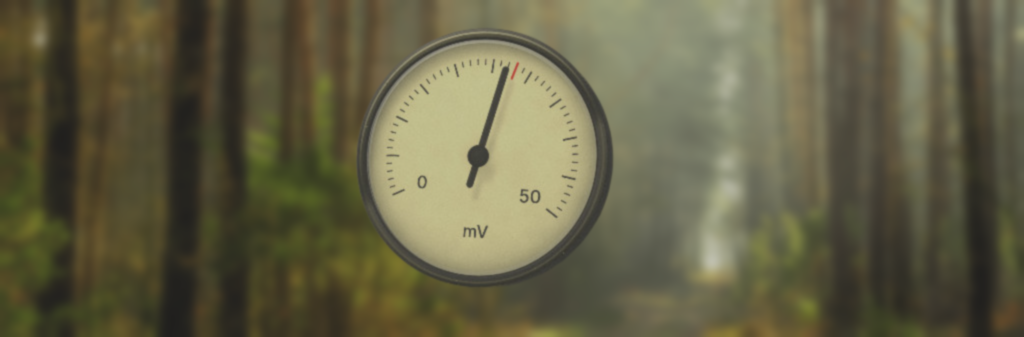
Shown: 27 mV
